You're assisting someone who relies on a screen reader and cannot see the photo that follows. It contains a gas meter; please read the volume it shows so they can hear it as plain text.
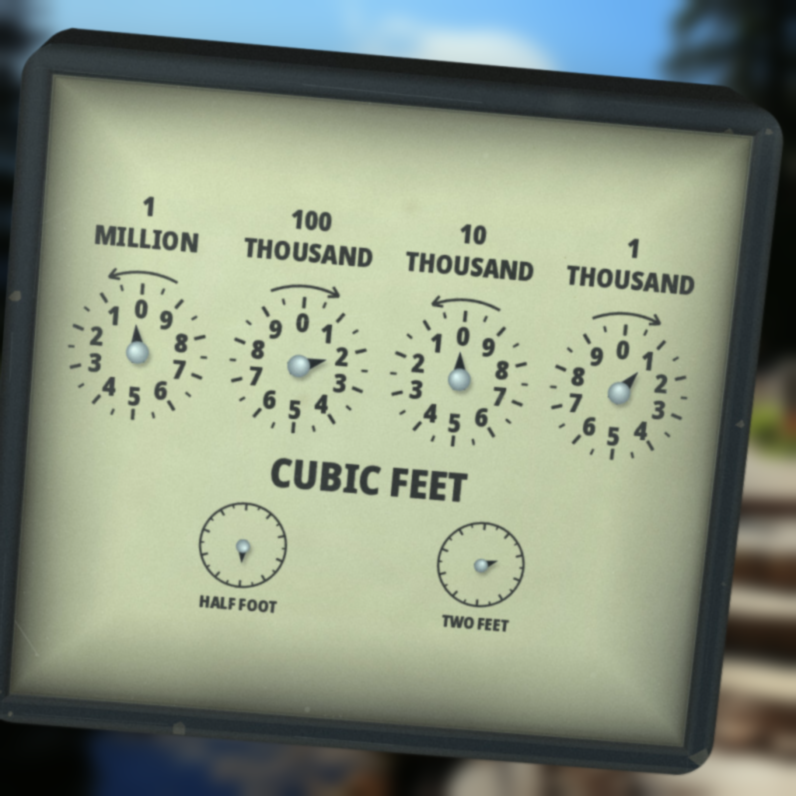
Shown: 20100 ft³
